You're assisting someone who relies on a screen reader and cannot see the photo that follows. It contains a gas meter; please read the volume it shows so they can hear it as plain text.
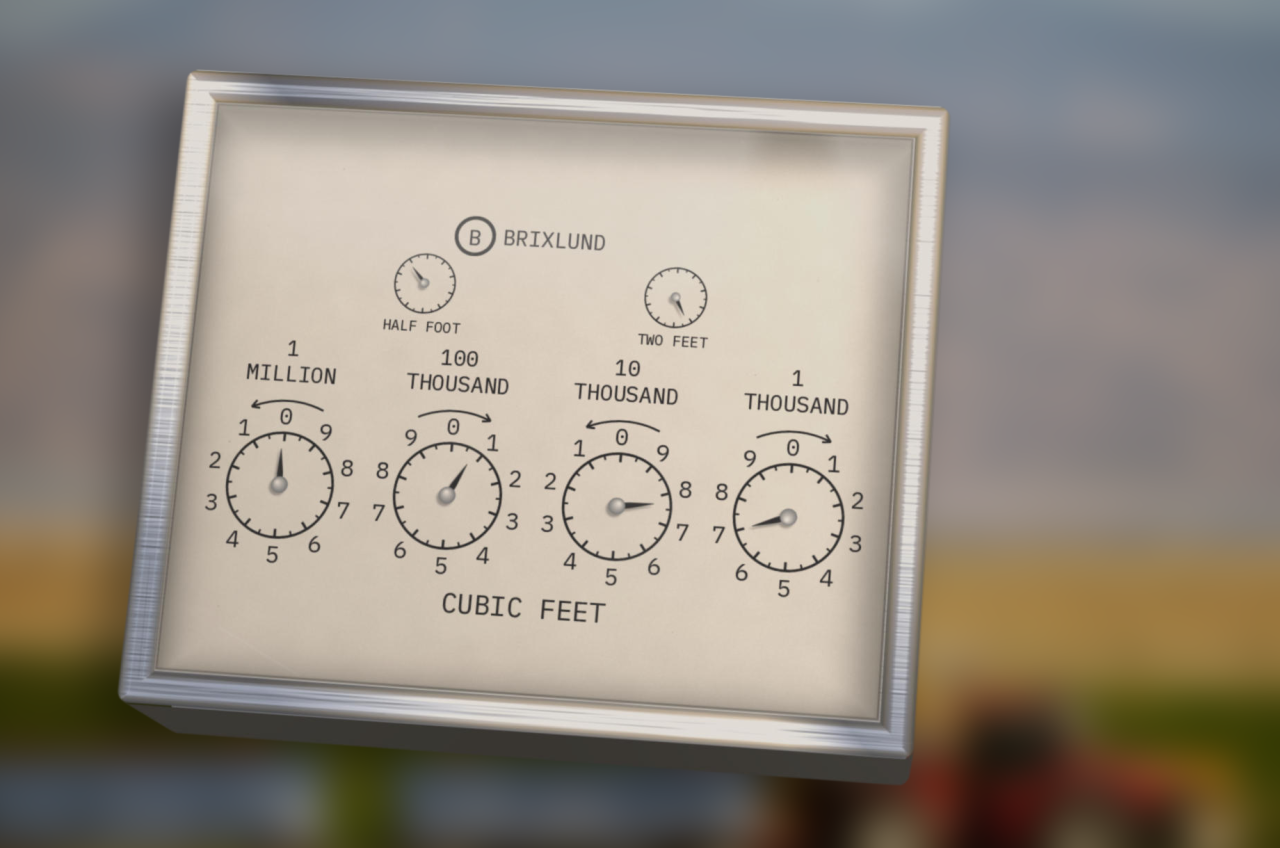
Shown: 7700 ft³
